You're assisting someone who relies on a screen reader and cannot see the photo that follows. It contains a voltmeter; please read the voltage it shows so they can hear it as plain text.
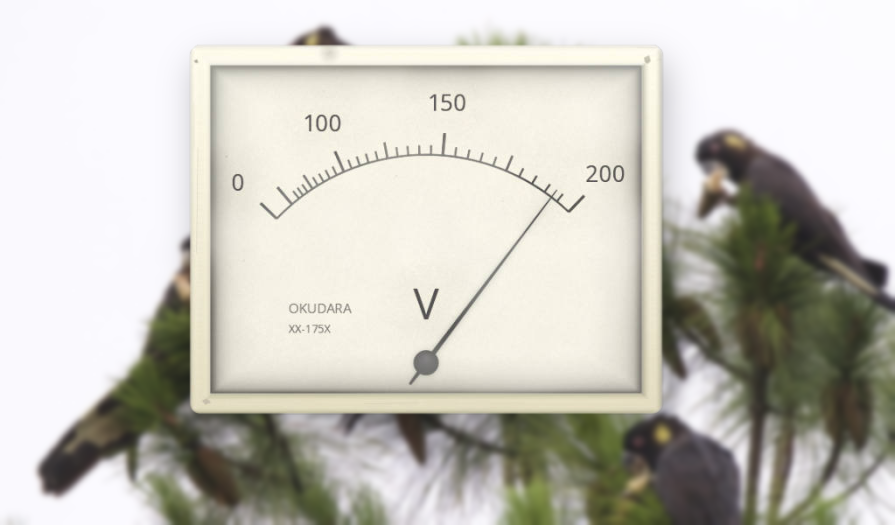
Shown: 192.5 V
